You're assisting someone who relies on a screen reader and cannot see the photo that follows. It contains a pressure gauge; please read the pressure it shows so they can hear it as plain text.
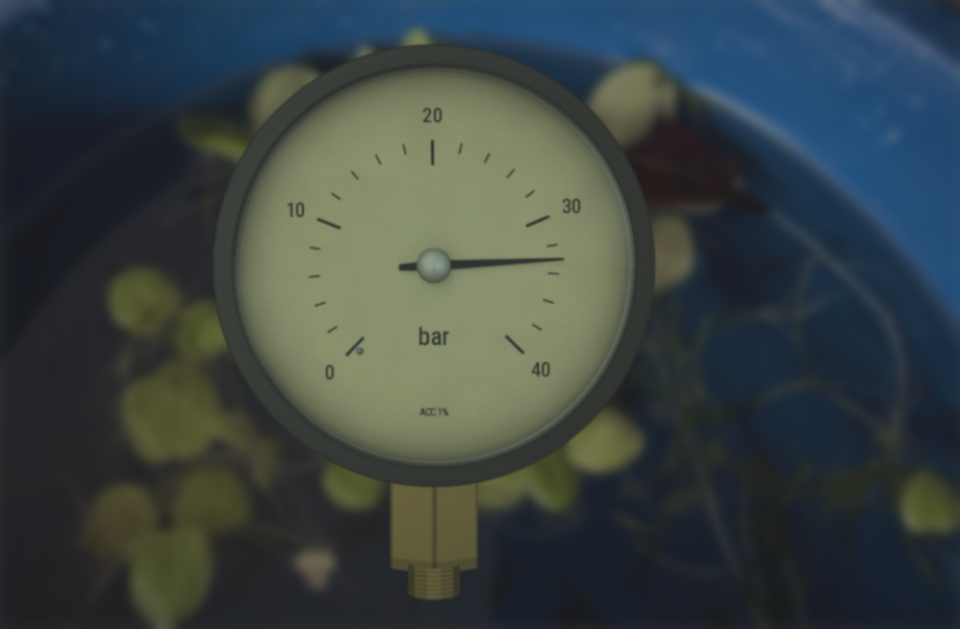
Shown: 33 bar
